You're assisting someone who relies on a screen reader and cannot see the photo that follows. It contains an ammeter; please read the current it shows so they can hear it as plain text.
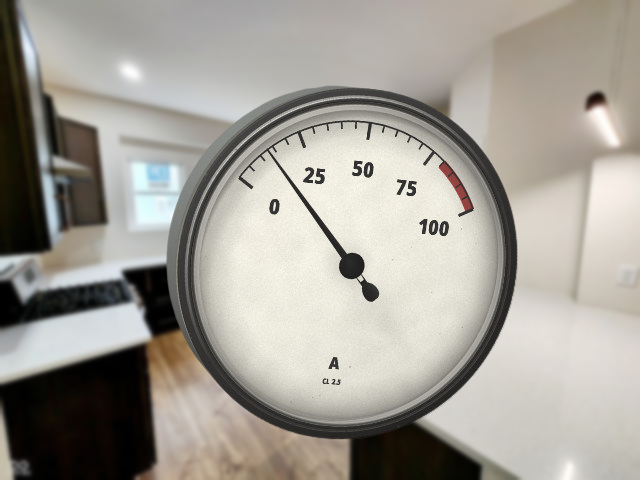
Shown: 12.5 A
